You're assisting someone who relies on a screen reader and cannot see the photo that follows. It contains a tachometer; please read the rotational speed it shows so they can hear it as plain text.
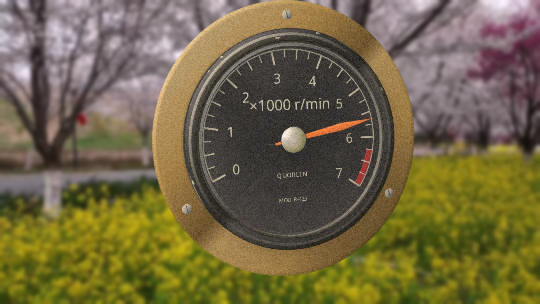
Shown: 5625 rpm
